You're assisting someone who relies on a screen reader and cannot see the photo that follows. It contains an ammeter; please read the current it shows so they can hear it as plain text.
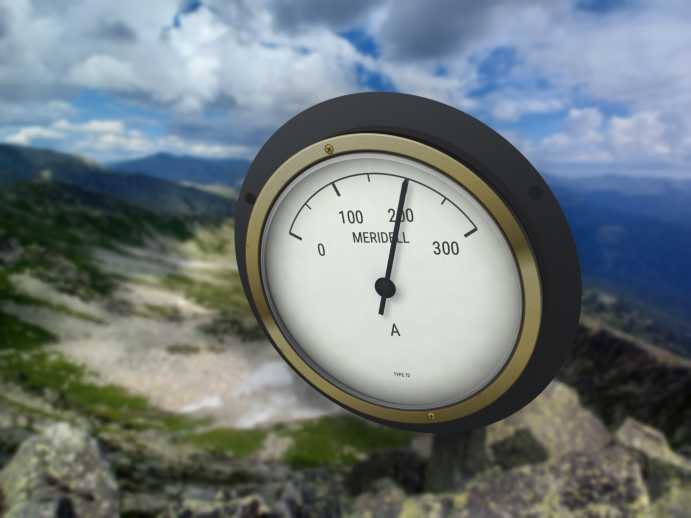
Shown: 200 A
